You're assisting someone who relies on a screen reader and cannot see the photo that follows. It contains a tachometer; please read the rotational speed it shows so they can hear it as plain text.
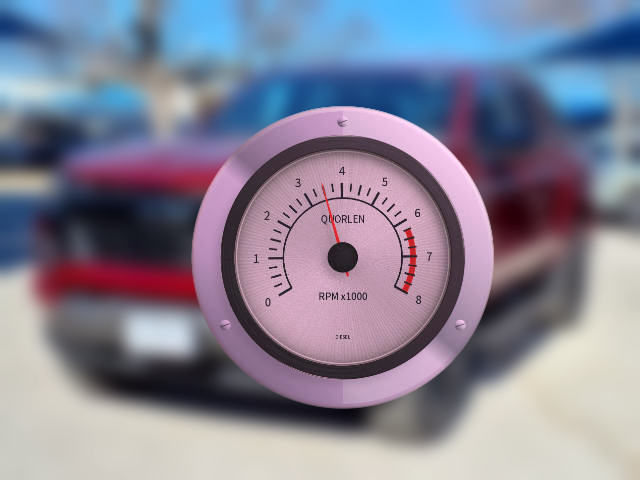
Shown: 3500 rpm
